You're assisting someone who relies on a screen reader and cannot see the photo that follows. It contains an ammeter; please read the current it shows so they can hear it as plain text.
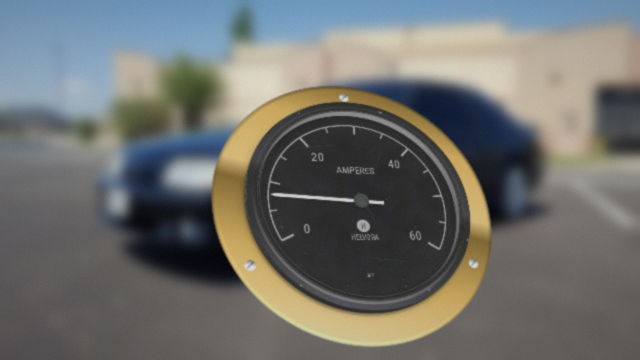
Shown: 7.5 A
